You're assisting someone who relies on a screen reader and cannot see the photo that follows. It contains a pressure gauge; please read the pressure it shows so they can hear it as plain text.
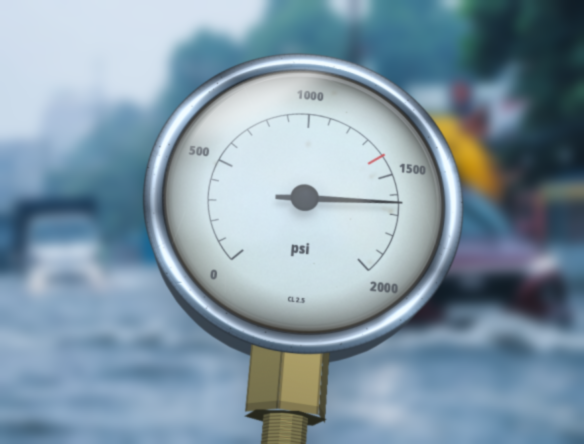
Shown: 1650 psi
